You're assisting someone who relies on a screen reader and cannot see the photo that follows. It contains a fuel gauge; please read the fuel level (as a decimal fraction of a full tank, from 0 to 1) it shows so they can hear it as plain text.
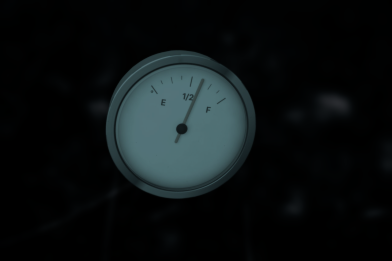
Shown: 0.625
